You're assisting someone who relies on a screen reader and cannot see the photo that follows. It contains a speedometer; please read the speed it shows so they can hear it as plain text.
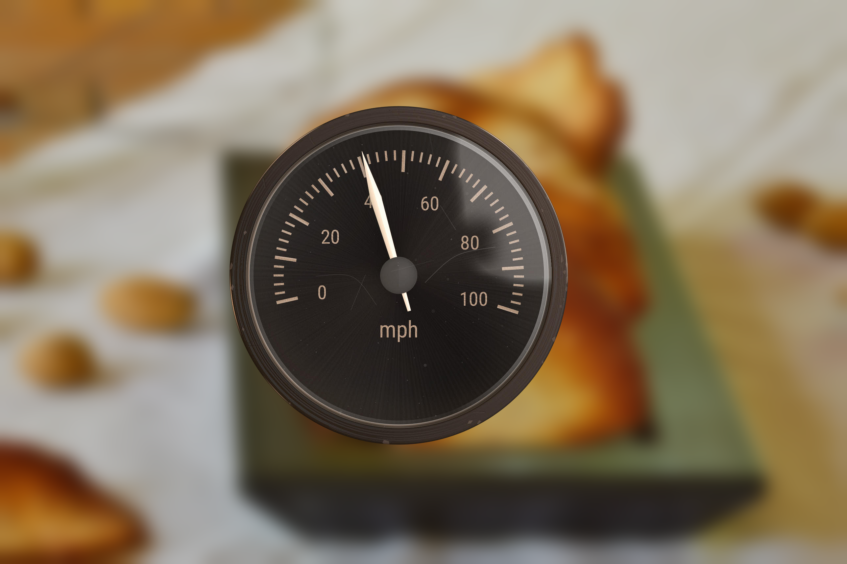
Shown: 41 mph
